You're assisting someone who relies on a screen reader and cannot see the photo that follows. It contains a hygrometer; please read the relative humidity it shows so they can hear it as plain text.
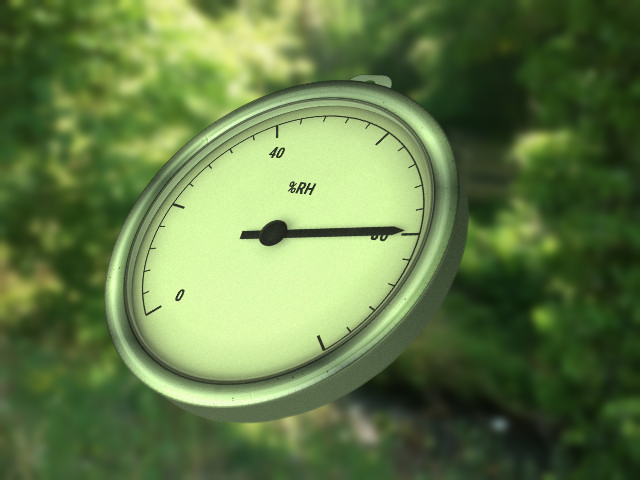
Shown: 80 %
